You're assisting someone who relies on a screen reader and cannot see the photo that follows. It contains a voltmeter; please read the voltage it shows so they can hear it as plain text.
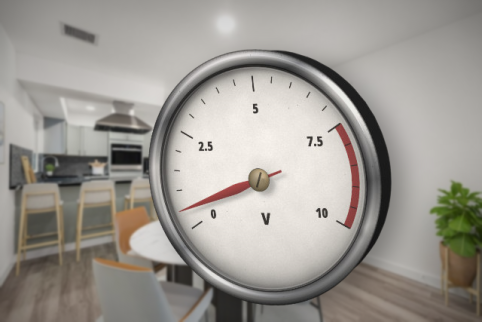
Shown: 0.5 V
